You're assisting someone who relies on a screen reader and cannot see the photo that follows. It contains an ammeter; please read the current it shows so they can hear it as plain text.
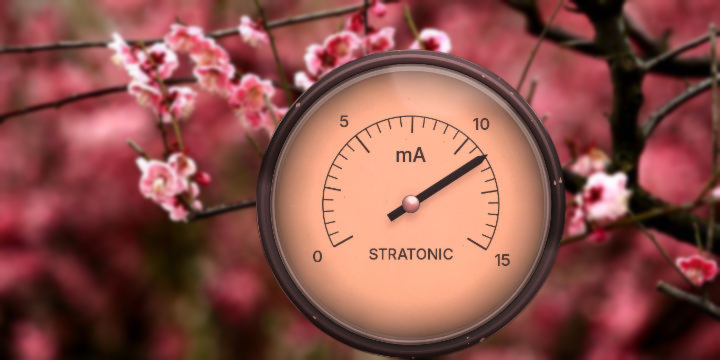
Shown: 11 mA
